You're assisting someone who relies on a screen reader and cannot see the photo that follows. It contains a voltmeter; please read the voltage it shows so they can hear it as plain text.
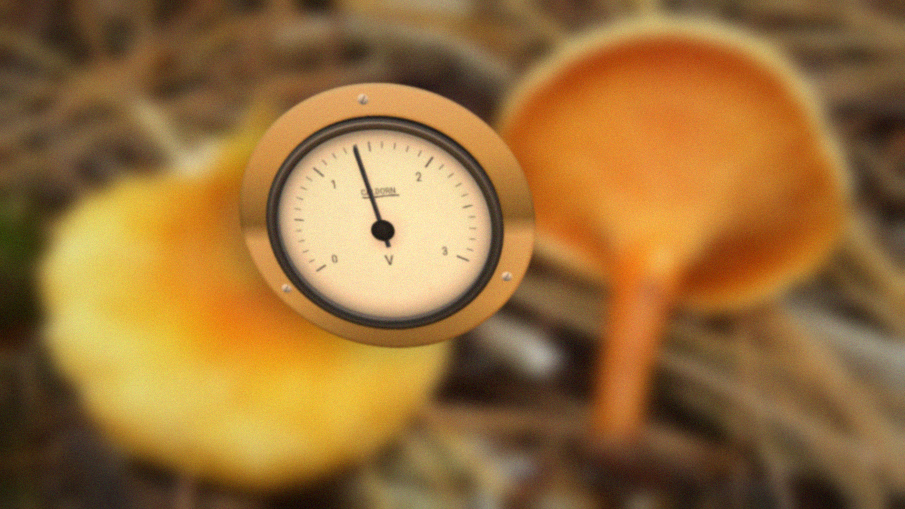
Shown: 1.4 V
